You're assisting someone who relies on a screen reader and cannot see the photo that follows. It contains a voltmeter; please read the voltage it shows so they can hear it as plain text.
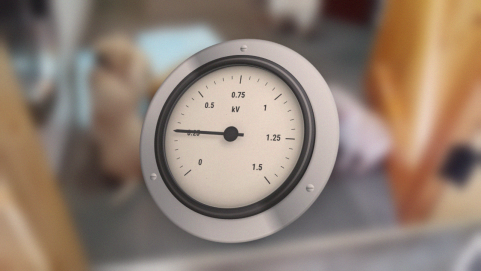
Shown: 0.25 kV
